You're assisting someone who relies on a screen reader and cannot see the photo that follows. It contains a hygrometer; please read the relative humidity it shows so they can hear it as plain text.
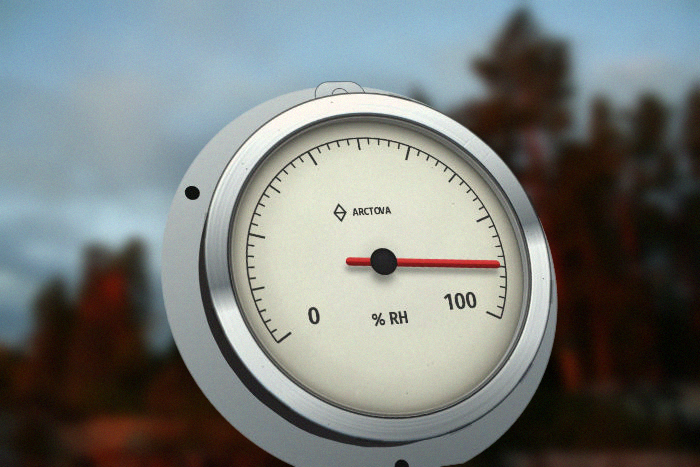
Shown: 90 %
